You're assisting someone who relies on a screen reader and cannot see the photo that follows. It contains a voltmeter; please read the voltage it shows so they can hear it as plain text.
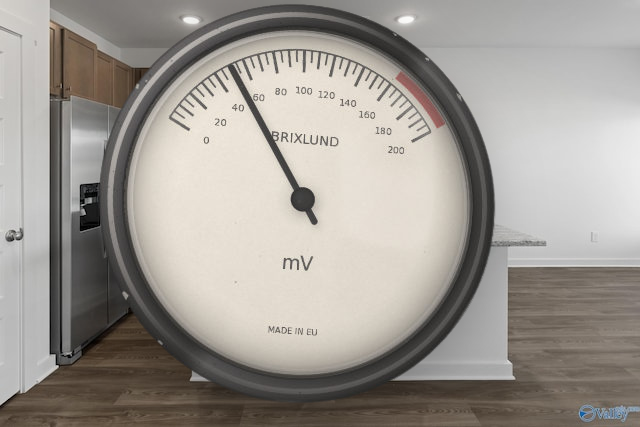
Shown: 50 mV
